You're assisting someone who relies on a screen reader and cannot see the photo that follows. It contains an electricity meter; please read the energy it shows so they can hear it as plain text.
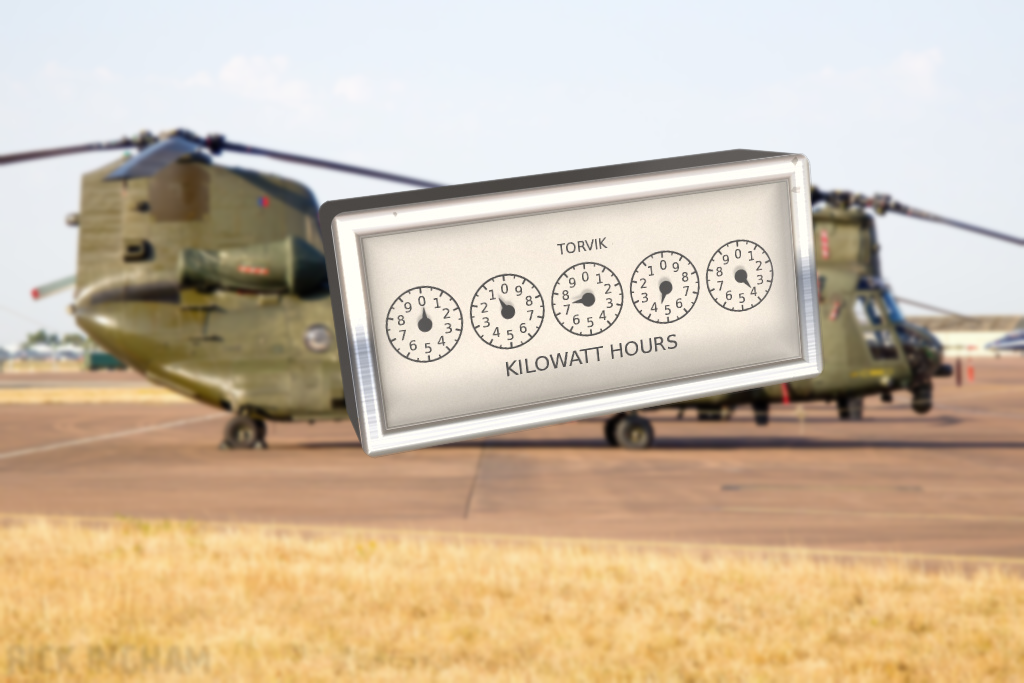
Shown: 744 kWh
